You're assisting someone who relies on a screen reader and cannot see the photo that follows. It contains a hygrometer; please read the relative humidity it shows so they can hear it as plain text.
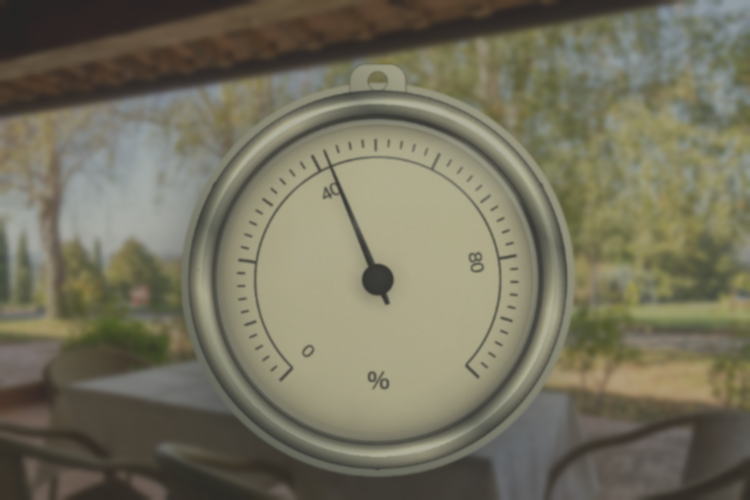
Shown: 42 %
